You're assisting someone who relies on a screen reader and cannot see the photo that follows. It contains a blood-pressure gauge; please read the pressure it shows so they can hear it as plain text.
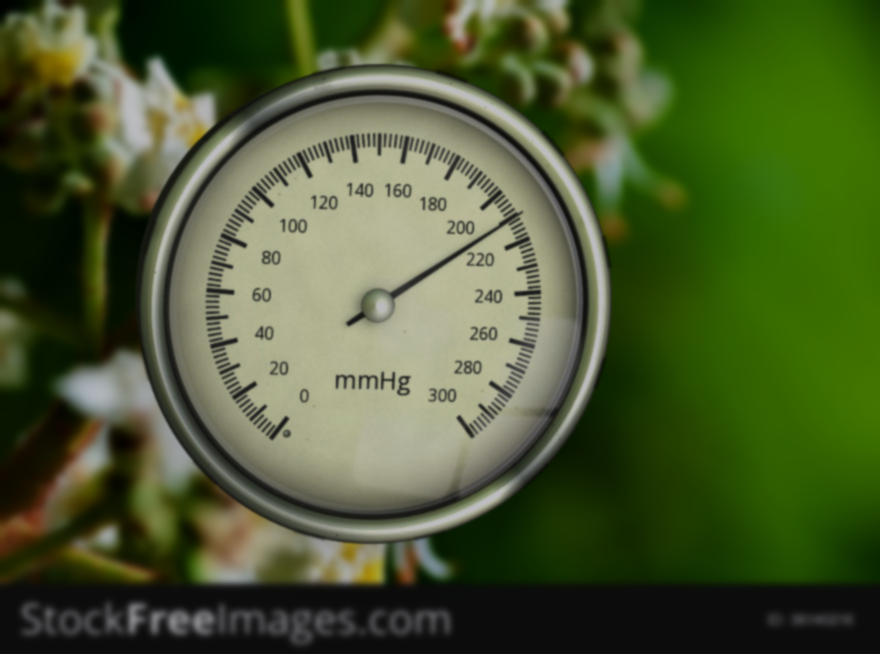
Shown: 210 mmHg
